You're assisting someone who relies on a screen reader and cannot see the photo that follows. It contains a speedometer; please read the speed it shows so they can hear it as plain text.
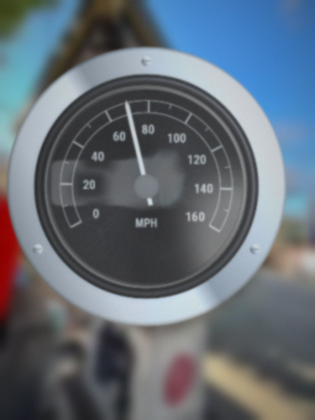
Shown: 70 mph
